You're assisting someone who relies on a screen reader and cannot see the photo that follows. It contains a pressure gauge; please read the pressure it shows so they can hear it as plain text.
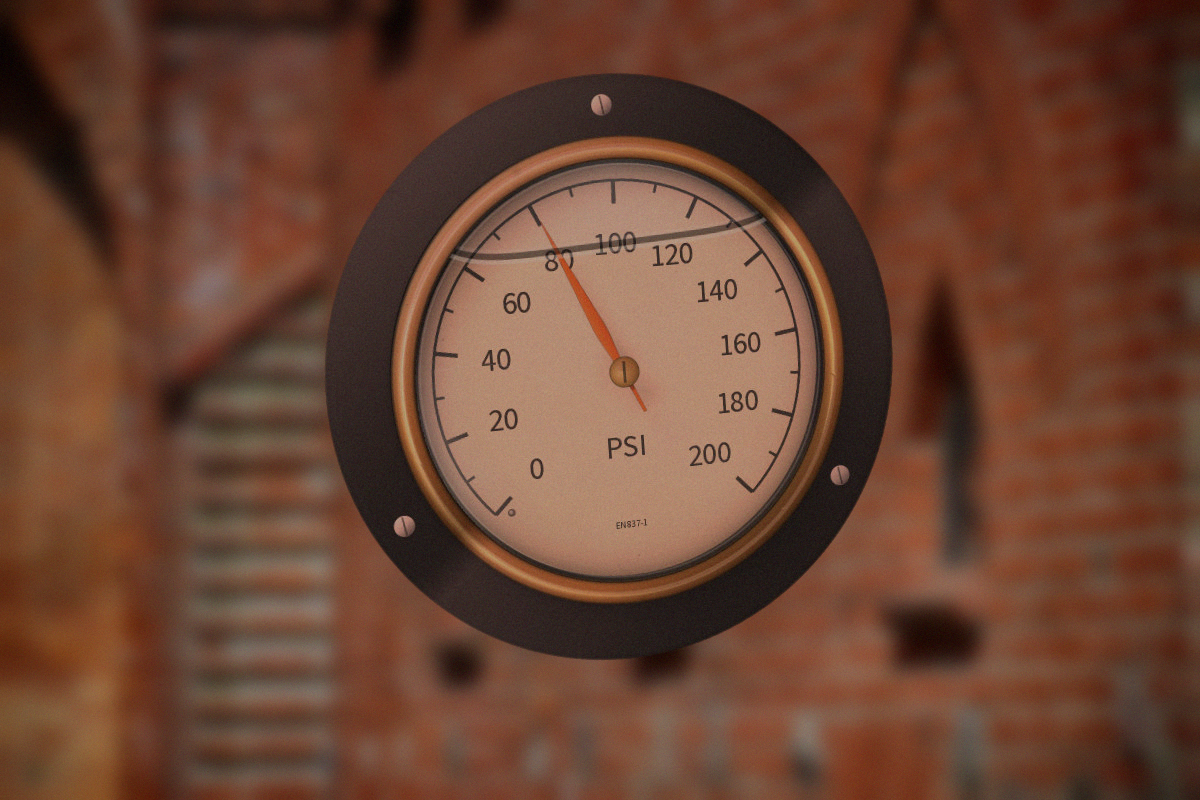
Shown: 80 psi
